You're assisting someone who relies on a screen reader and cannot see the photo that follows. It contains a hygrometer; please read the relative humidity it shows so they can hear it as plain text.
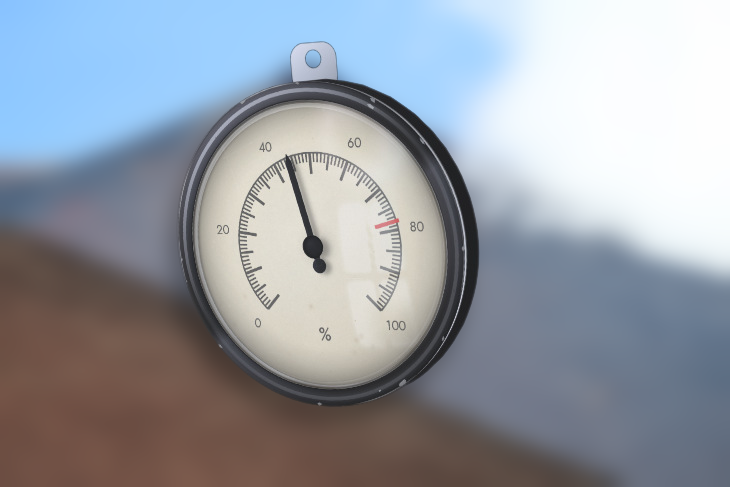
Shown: 45 %
